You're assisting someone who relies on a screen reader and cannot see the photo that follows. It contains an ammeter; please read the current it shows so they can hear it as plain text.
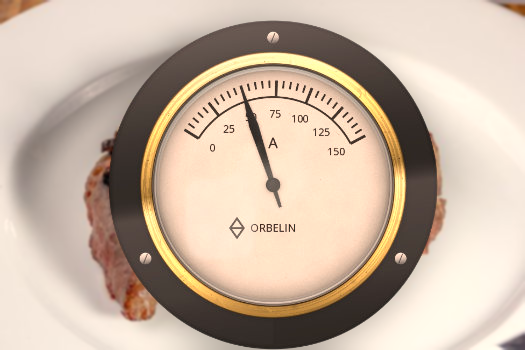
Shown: 50 A
